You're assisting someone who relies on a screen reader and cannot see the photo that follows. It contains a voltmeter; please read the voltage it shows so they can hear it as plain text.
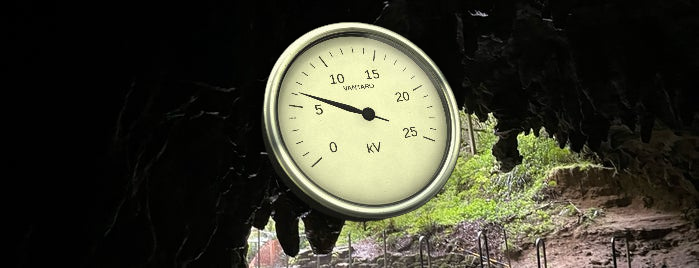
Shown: 6 kV
